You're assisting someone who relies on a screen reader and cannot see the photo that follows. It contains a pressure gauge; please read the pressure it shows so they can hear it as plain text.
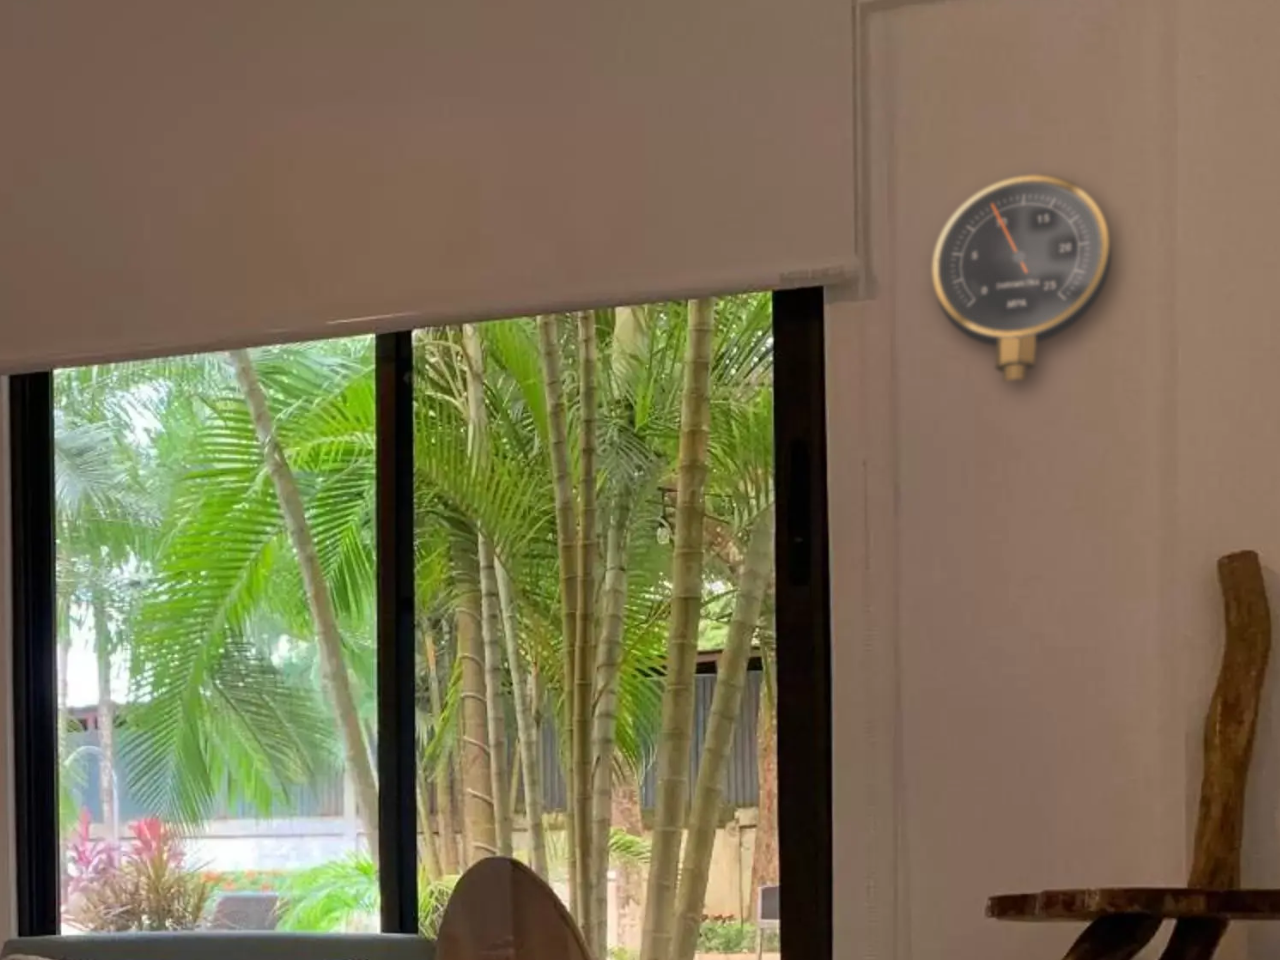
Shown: 10 MPa
